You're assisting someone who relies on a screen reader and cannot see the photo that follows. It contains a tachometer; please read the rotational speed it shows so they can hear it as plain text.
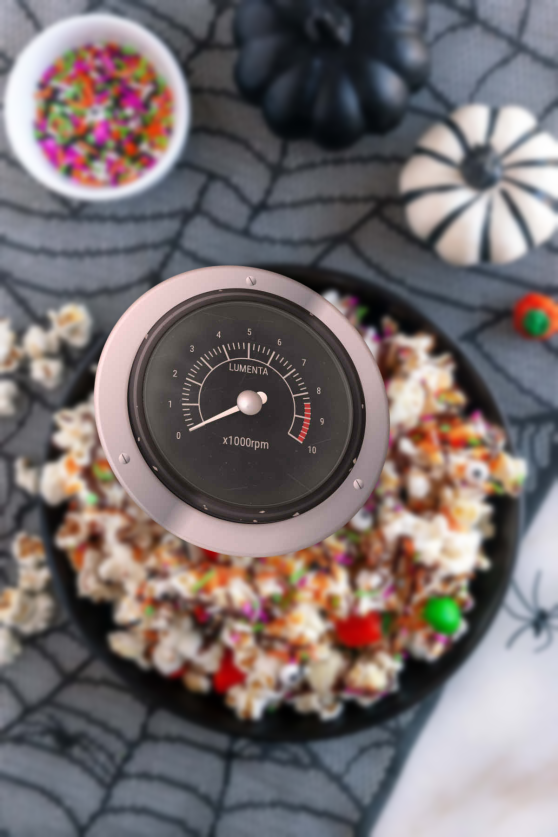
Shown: 0 rpm
